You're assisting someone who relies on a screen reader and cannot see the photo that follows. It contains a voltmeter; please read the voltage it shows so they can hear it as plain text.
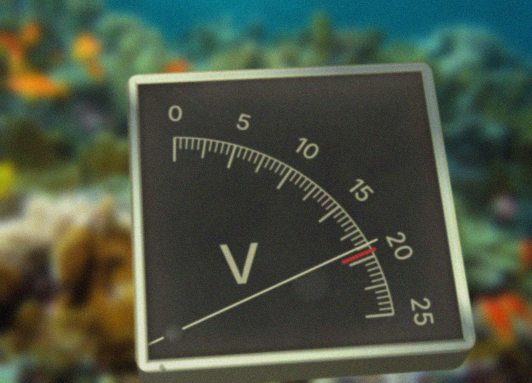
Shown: 19 V
